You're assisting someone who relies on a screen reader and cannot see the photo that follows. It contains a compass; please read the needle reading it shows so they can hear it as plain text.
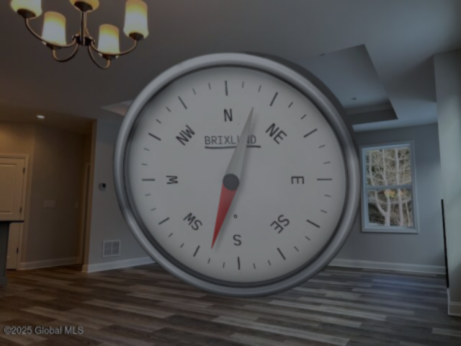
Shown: 200 °
